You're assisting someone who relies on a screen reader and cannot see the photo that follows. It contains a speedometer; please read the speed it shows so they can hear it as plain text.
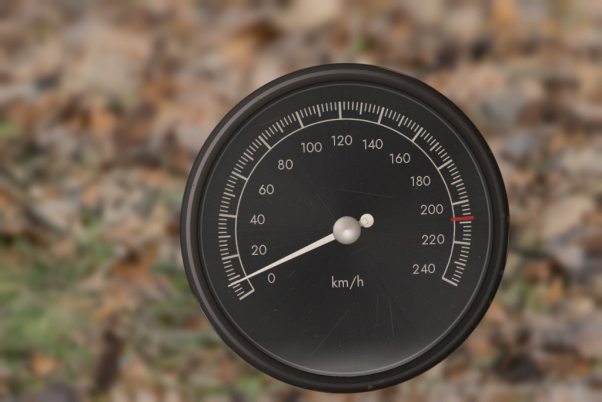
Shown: 8 km/h
